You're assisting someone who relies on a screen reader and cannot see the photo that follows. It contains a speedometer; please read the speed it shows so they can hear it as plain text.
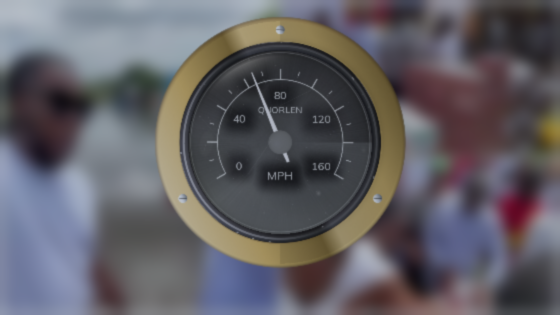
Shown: 65 mph
